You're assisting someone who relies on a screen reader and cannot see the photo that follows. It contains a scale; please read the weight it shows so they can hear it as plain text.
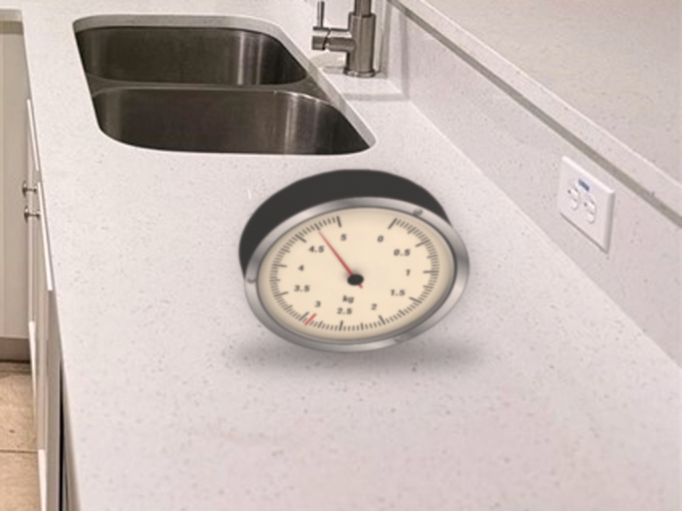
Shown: 4.75 kg
